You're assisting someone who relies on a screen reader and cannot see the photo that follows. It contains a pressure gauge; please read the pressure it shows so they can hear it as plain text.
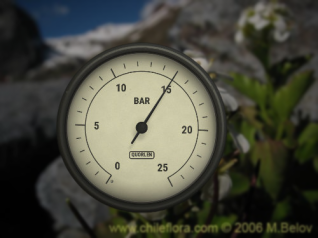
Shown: 15 bar
